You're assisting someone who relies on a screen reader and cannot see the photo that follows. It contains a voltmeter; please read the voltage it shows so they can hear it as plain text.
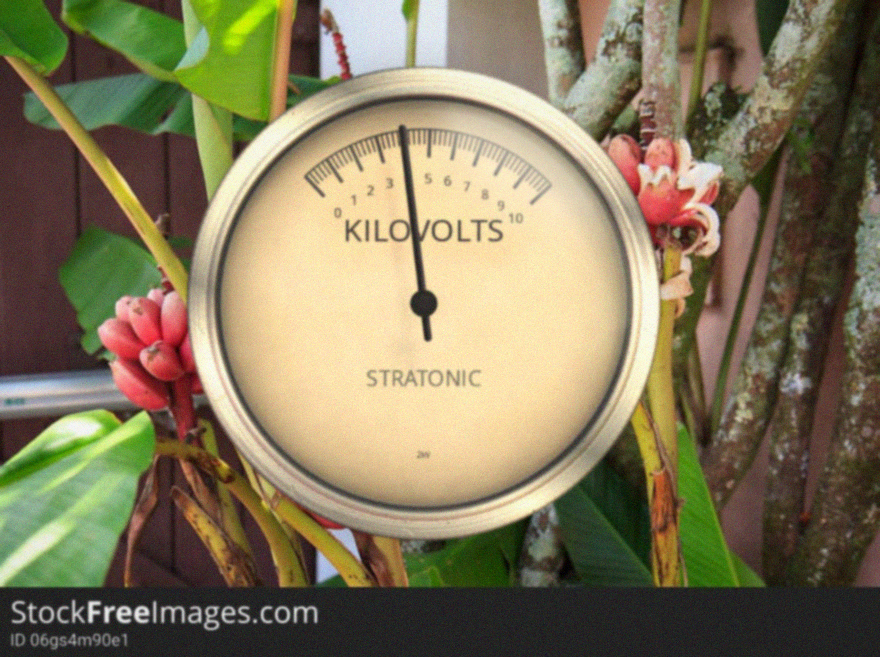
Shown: 4 kV
